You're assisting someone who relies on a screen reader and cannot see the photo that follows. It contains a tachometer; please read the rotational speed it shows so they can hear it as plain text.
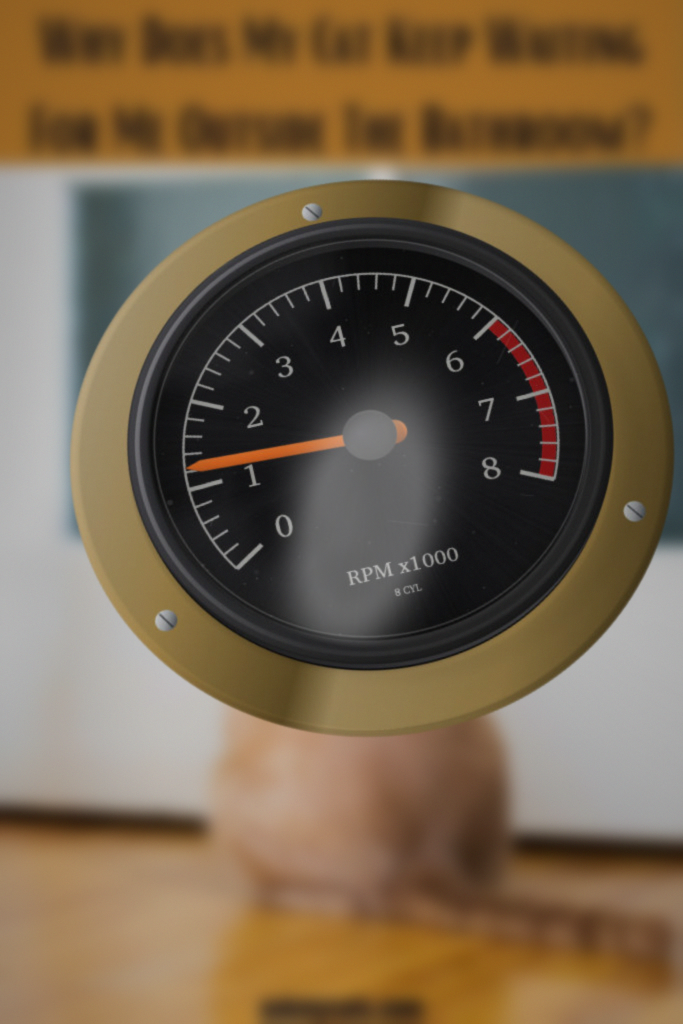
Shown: 1200 rpm
